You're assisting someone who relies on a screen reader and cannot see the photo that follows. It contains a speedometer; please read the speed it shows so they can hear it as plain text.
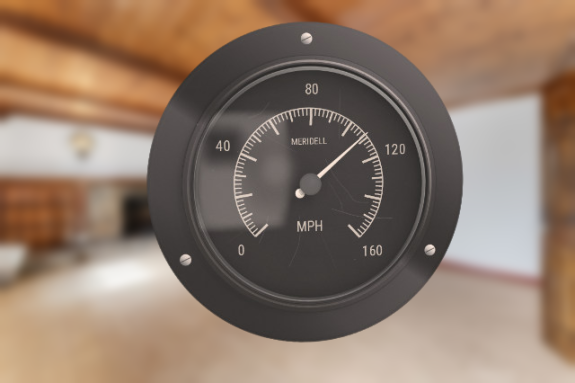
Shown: 108 mph
